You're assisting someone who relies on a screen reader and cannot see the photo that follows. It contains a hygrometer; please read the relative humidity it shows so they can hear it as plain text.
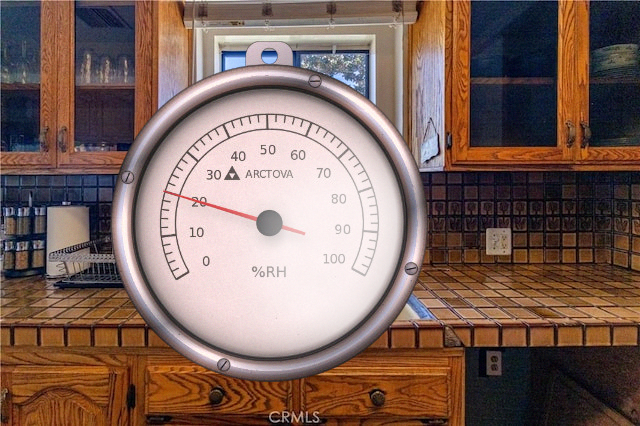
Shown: 20 %
